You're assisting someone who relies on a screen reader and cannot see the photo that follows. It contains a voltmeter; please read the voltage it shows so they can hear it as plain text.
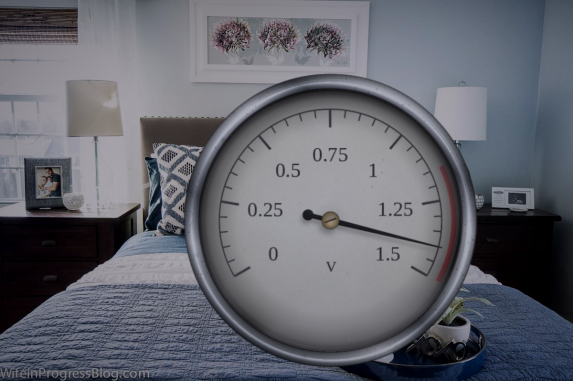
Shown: 1.4 V
